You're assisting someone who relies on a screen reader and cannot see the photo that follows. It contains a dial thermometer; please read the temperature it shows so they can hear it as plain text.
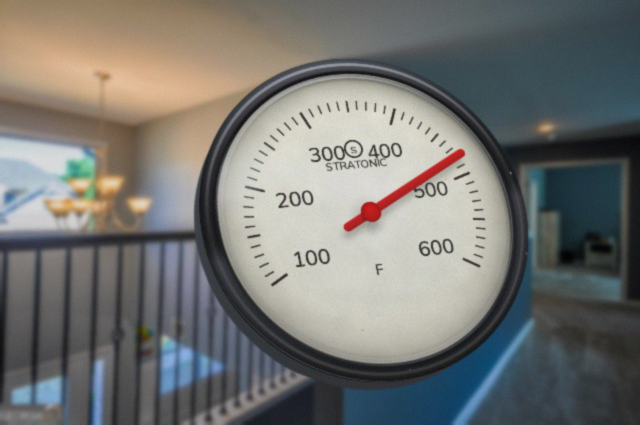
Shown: 480 °F
